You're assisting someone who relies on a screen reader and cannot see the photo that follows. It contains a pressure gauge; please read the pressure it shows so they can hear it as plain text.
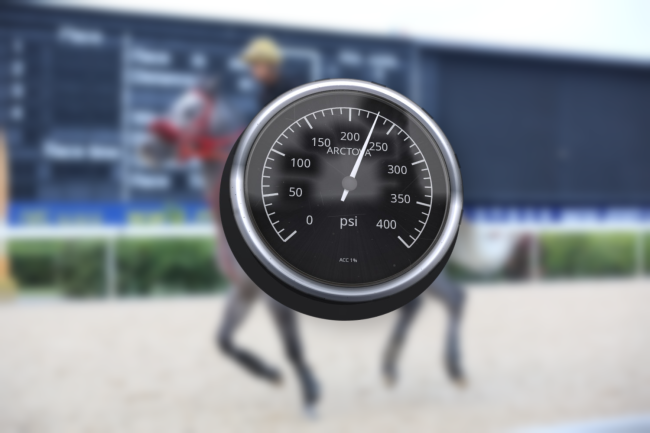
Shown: 230 psi
